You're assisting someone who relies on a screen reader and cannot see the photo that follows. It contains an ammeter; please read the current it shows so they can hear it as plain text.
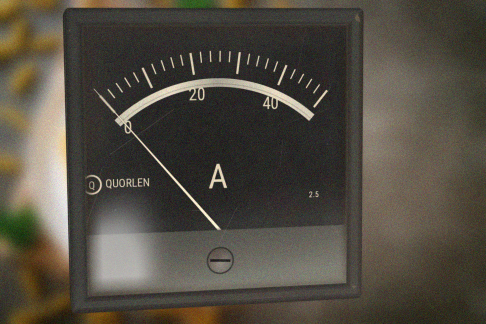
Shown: 0 A
